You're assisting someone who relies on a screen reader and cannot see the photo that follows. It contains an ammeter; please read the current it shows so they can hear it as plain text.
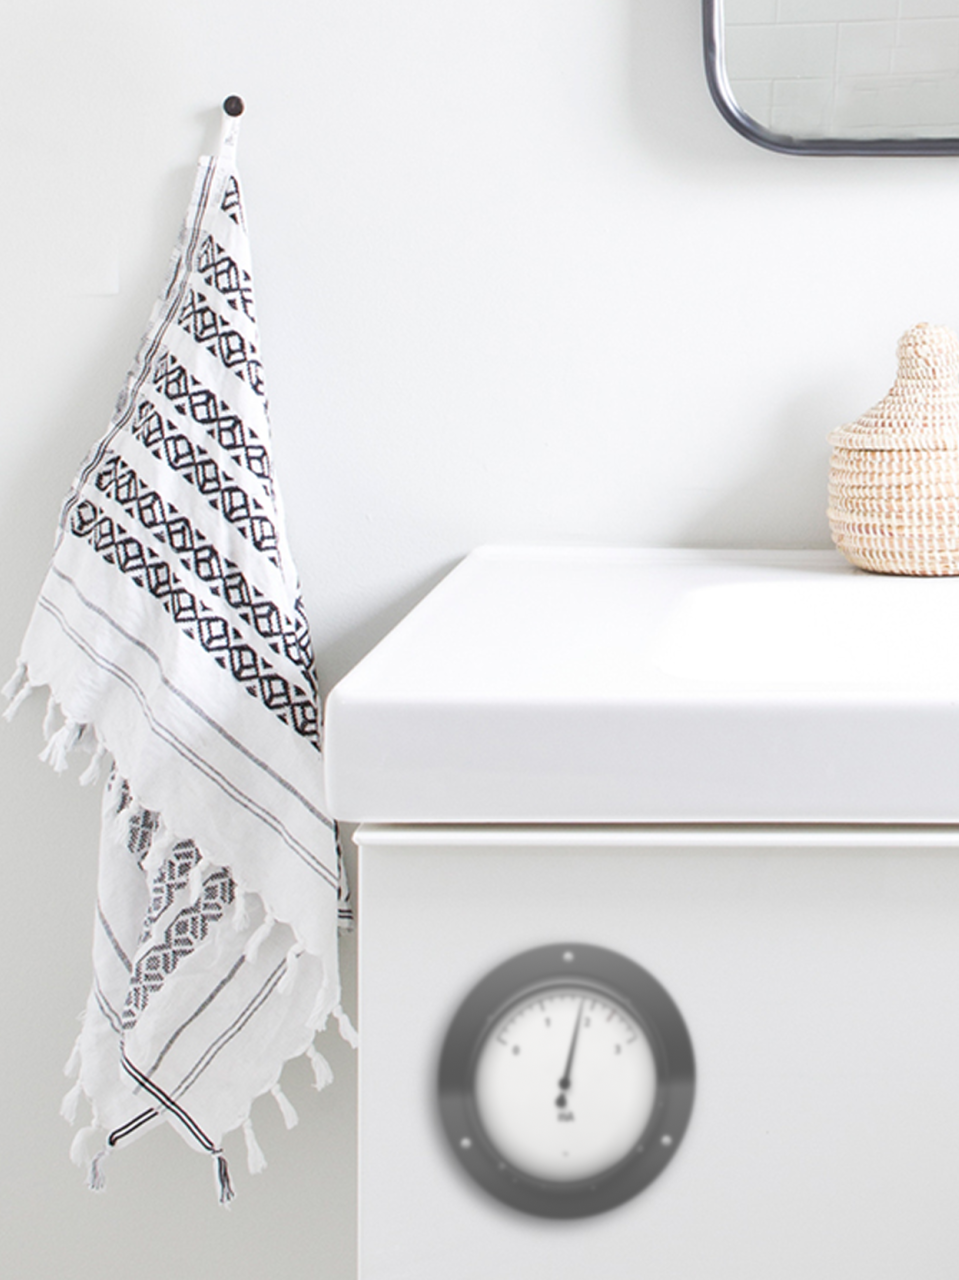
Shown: 1.8 mA
